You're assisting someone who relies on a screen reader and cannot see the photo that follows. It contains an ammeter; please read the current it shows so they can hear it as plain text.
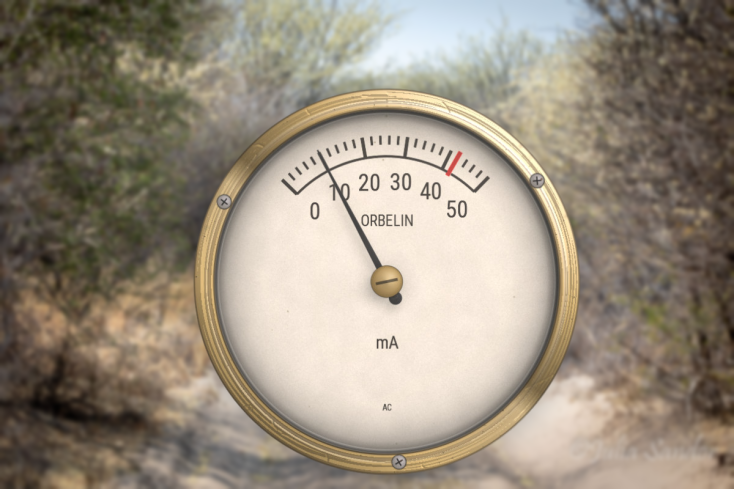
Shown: 10 mA
